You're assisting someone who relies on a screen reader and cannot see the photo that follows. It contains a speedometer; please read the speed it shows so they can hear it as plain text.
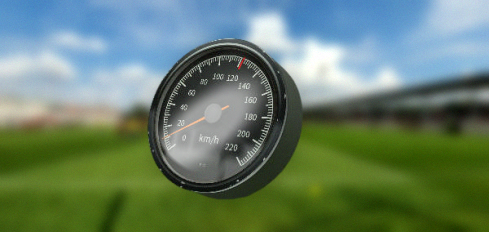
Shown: 10 km/h
